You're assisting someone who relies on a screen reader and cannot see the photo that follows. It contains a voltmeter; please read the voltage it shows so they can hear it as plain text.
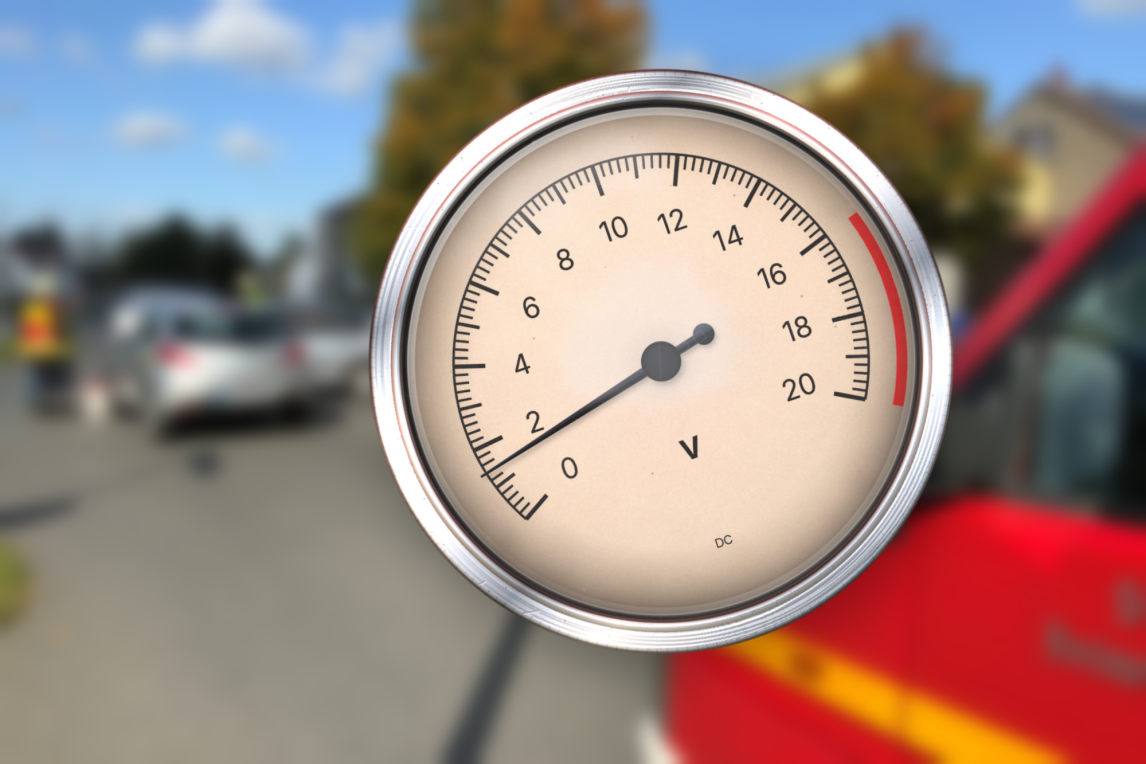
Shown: 1.4 V
